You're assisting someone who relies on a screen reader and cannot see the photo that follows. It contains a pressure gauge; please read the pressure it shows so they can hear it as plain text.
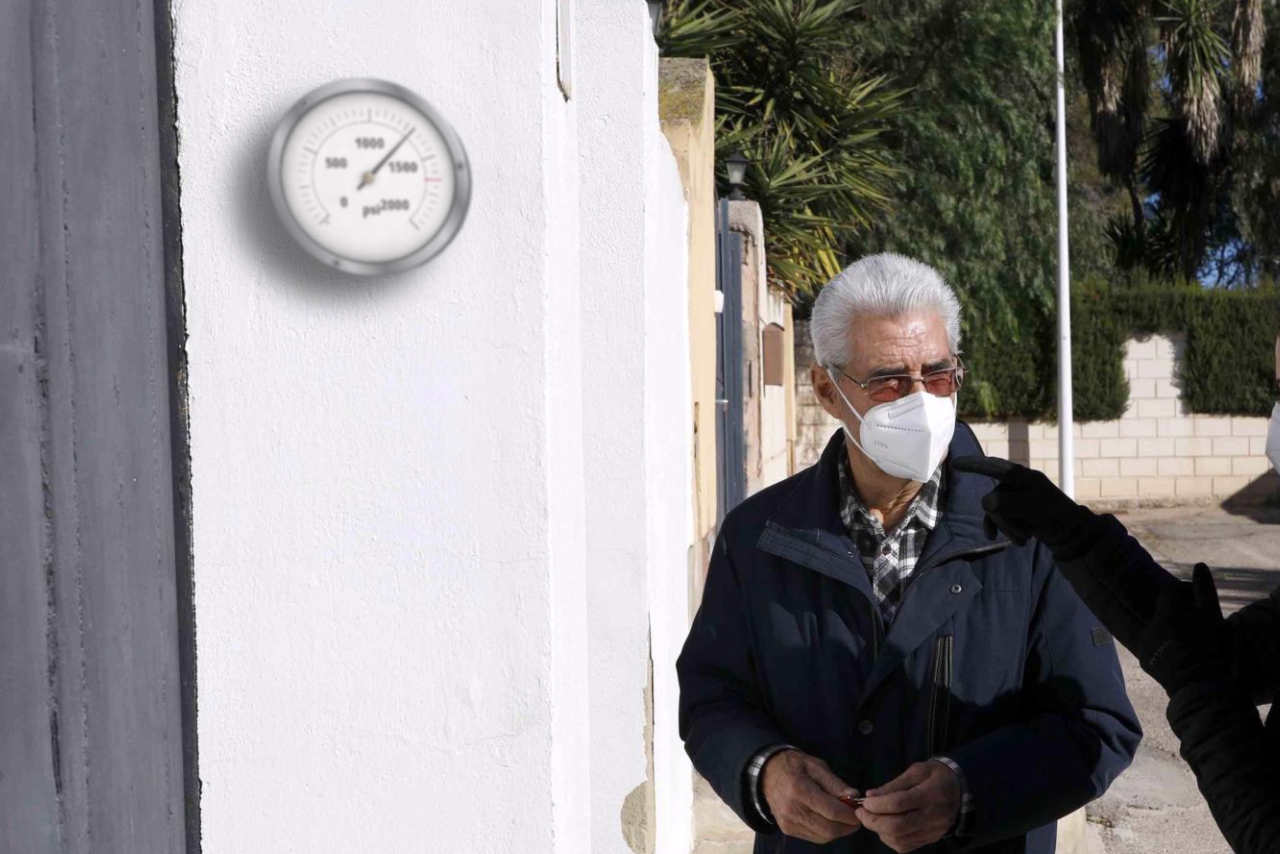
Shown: 1300 psi
